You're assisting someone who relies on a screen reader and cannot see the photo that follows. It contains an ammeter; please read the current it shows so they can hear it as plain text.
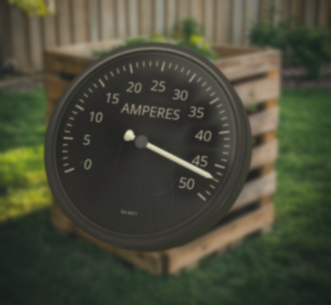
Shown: 47 A
